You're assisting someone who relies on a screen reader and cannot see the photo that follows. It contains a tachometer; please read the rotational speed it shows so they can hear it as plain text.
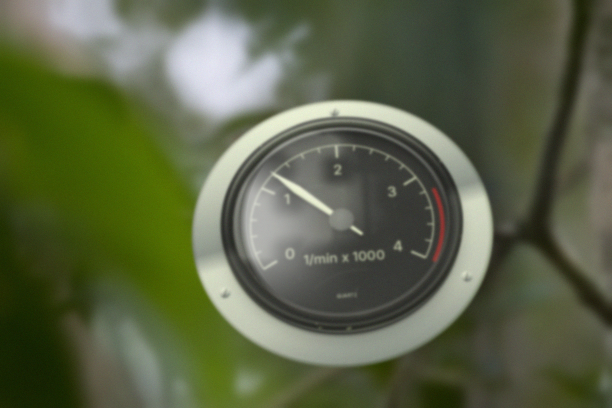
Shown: 1200 rpm
